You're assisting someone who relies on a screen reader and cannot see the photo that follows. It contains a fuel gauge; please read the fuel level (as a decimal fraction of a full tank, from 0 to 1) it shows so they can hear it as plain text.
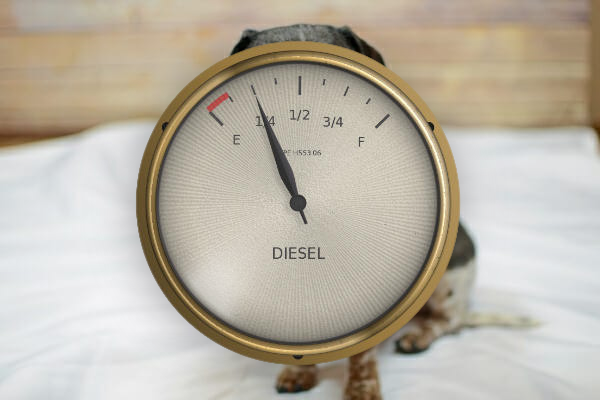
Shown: 0.25
